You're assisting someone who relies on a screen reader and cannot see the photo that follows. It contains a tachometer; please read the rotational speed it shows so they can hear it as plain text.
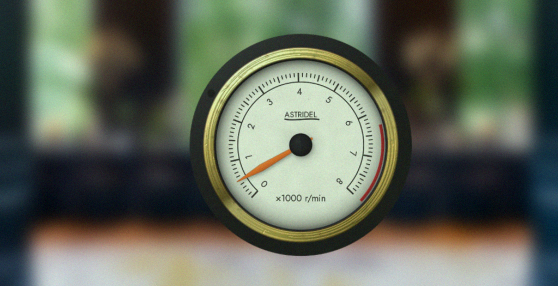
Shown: 500 rpm
